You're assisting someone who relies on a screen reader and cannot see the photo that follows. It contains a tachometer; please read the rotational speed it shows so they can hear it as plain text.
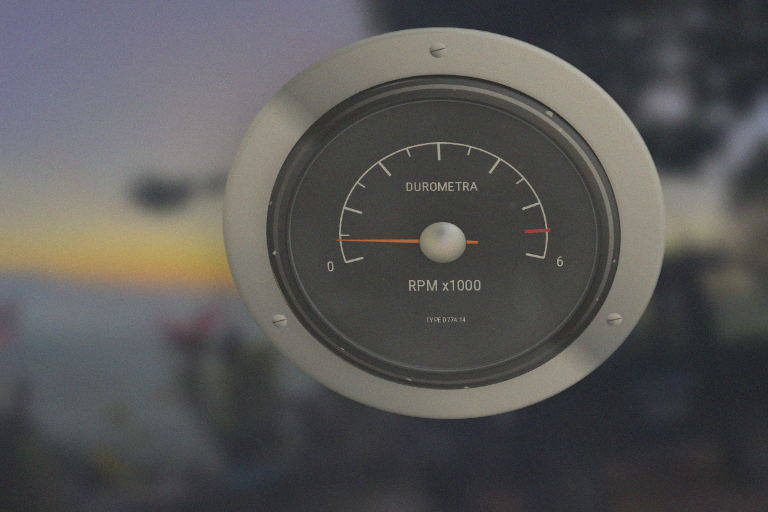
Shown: 500 rpm
